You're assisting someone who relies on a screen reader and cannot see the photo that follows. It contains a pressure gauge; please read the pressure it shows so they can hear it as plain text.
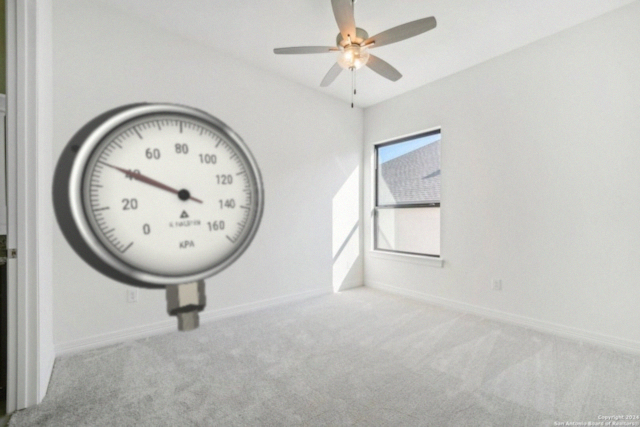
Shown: 40 kPa
